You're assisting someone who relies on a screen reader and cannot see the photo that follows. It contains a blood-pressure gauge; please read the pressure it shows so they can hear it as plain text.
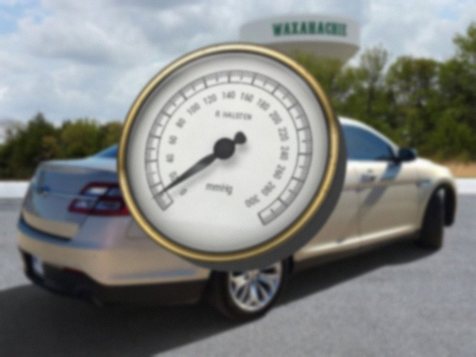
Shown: 10 mmHg
